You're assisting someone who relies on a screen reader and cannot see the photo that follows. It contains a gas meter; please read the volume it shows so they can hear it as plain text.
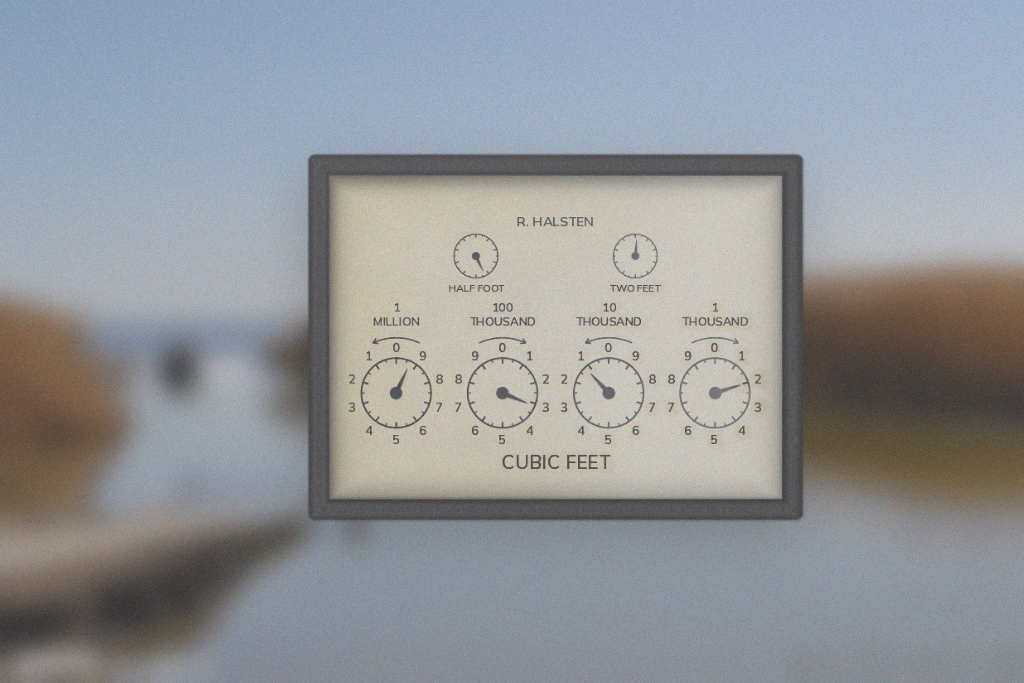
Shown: 931200 ft³
